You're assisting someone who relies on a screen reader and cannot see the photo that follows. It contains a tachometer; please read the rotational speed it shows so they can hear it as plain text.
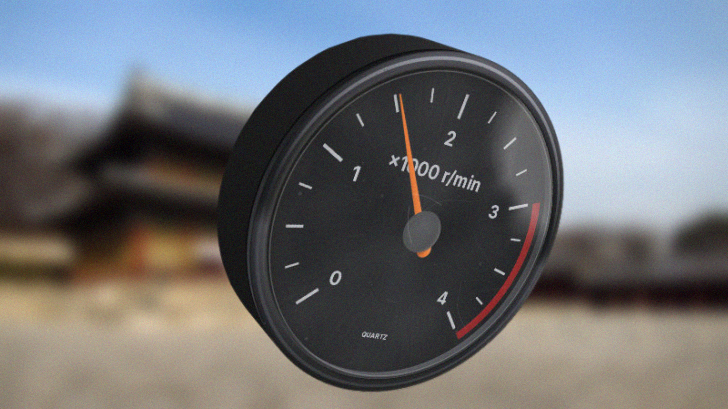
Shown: 1500 rpm
